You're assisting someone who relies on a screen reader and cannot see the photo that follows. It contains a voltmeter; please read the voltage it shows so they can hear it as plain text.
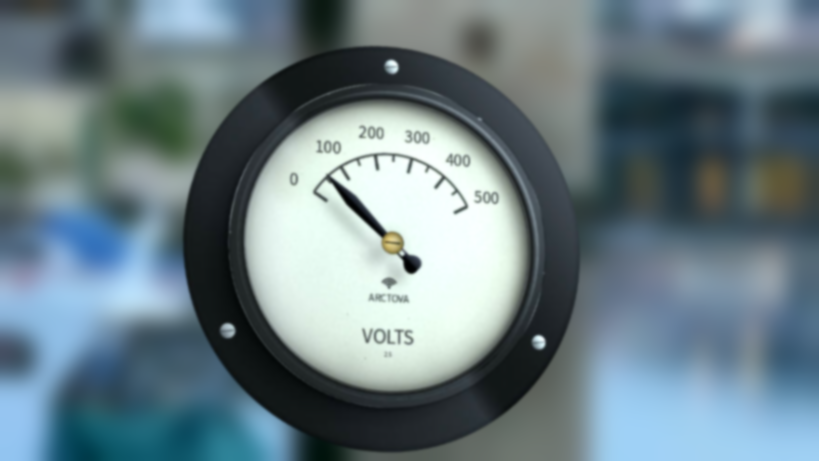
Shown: 50 V
